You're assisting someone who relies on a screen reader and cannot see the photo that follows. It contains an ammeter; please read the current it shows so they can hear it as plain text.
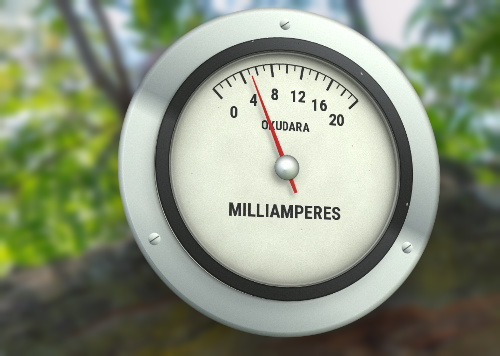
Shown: 5 mA
